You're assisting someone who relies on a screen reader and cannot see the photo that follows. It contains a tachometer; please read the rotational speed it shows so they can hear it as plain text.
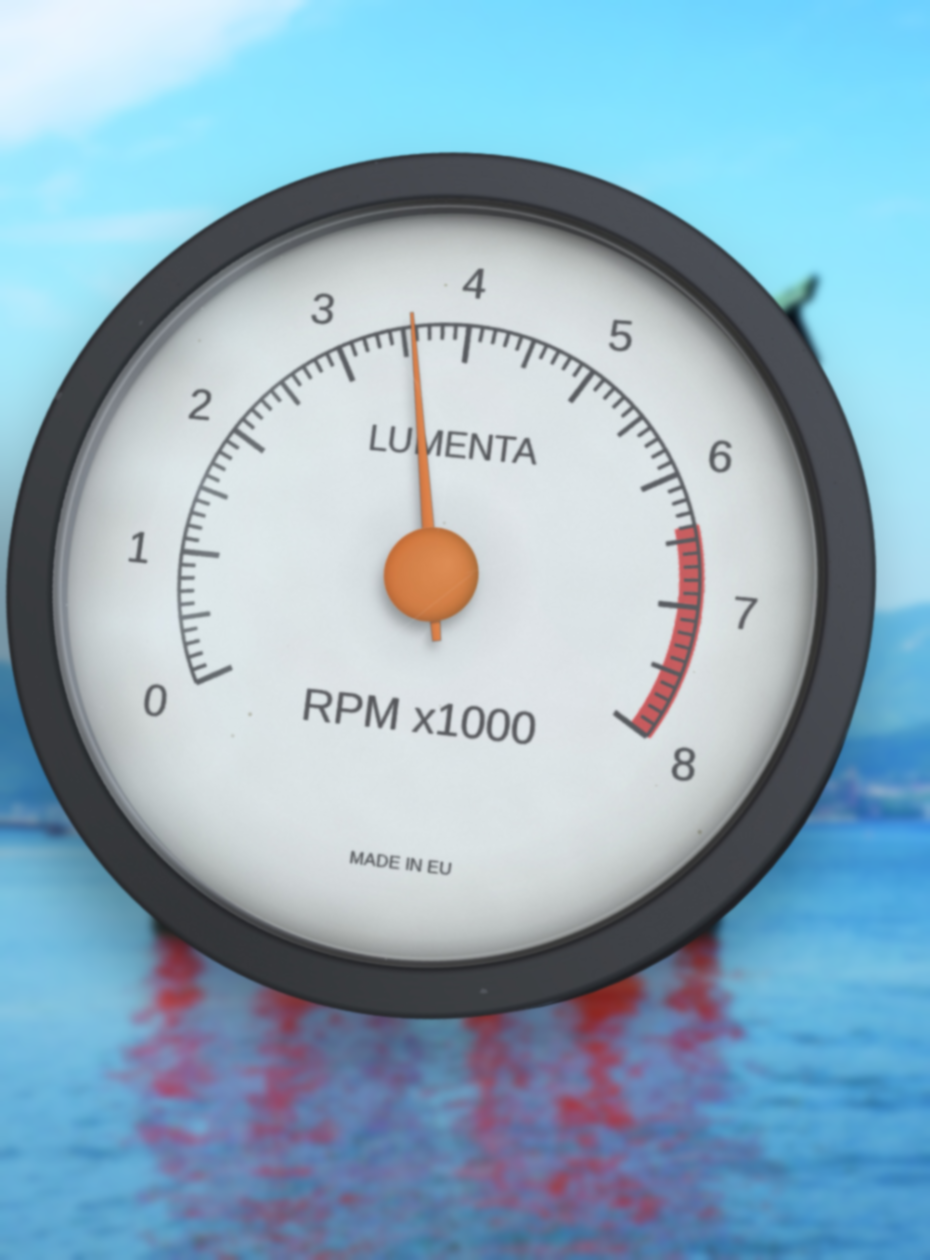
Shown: 3600 rpm
